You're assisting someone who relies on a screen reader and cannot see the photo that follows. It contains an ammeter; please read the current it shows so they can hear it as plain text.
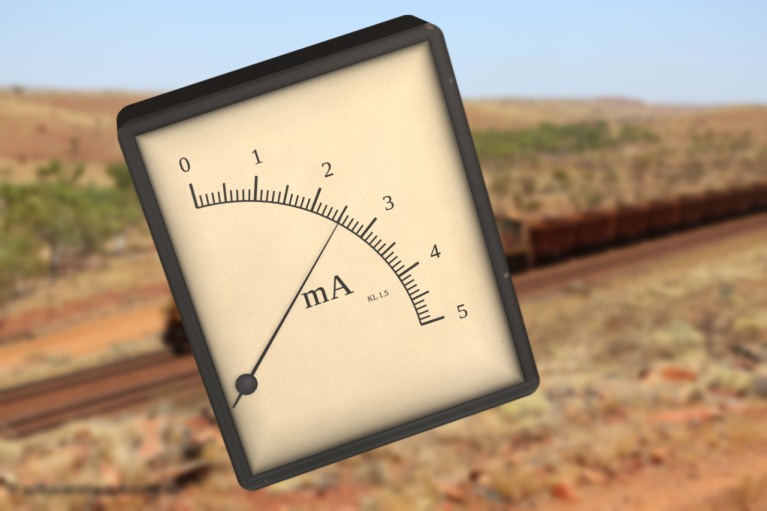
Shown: 2.5 mA
